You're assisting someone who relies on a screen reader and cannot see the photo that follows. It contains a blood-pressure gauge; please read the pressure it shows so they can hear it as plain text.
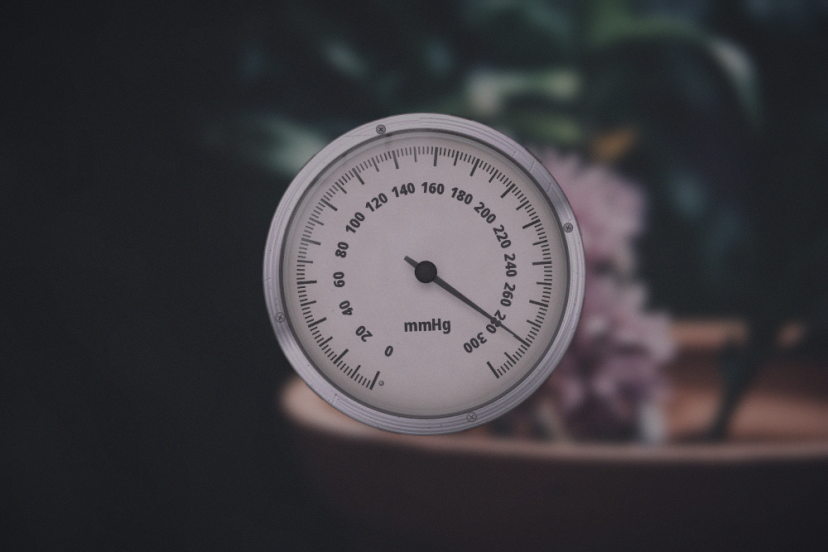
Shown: 280 mmHg
